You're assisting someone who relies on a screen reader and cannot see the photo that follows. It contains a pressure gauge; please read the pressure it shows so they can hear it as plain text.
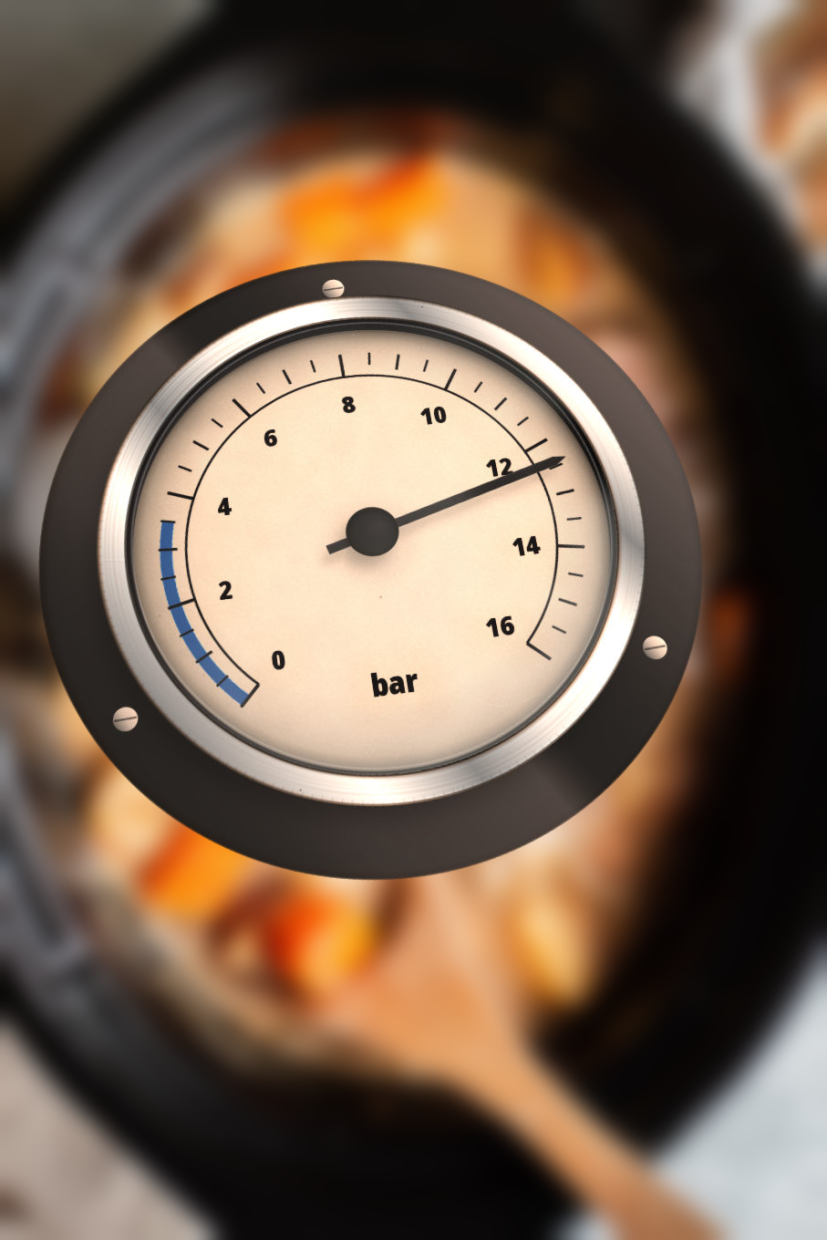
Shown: 12.5 bar
